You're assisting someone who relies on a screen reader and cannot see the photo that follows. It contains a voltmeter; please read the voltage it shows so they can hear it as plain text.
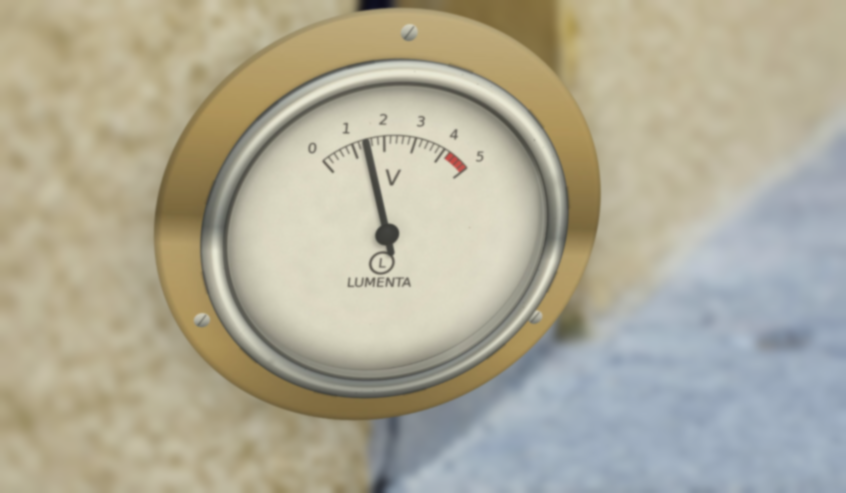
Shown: 1.4 V
